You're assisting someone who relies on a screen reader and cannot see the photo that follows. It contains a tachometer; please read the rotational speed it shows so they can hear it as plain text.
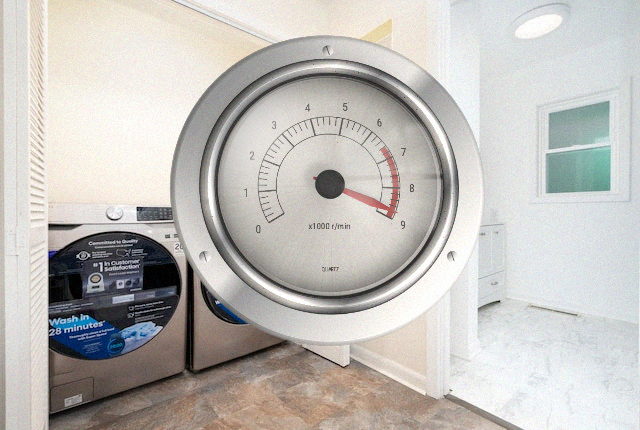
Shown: 8800 rpm
